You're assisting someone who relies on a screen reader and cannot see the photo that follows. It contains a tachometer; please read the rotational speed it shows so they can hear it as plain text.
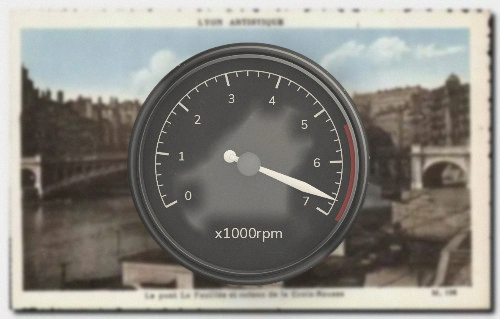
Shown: 6700 rpm
